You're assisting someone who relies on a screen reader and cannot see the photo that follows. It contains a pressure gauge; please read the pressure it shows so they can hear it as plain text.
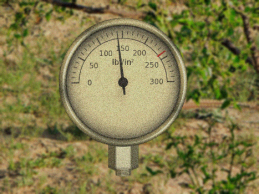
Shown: 140 psi
